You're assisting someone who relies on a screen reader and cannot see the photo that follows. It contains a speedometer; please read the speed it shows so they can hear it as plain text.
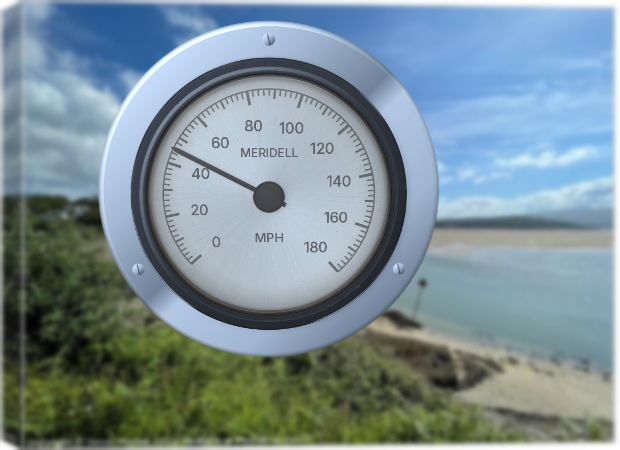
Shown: 46 mph
